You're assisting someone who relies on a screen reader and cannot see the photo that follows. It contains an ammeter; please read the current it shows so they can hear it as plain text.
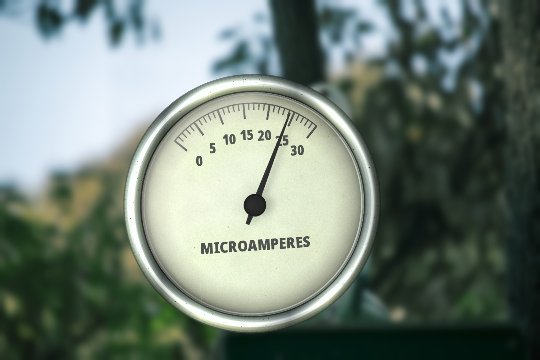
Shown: 24 µA
